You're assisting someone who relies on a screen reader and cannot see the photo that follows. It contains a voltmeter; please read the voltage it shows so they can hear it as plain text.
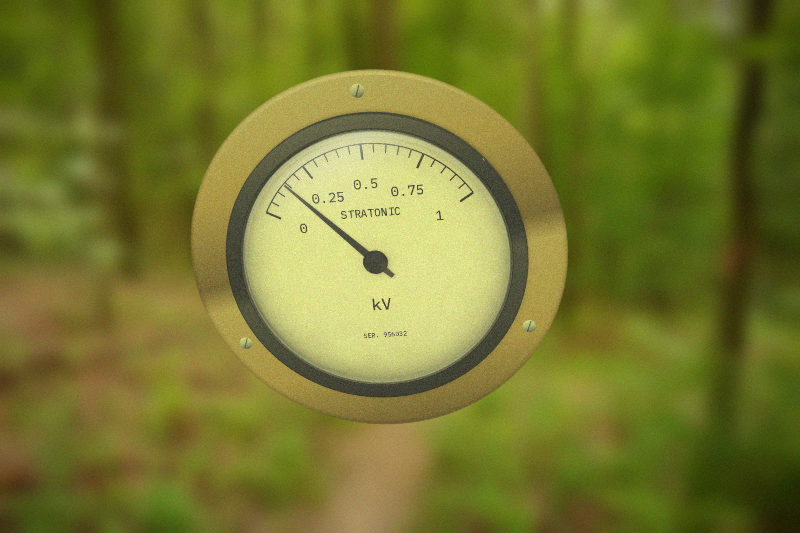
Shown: 0.15 kV
